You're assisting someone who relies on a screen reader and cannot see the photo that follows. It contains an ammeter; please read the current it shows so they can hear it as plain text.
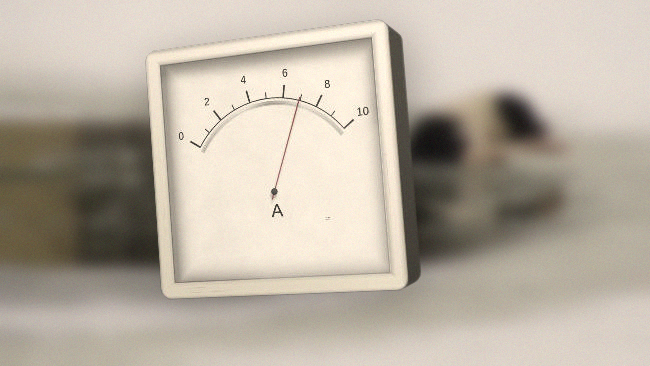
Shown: 7 A
